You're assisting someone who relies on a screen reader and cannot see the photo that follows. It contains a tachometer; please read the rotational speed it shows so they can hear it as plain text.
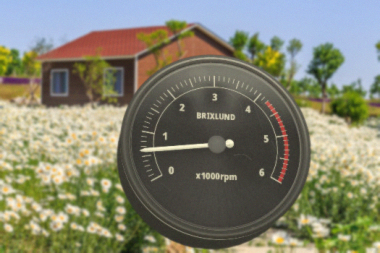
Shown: 600 rpm
